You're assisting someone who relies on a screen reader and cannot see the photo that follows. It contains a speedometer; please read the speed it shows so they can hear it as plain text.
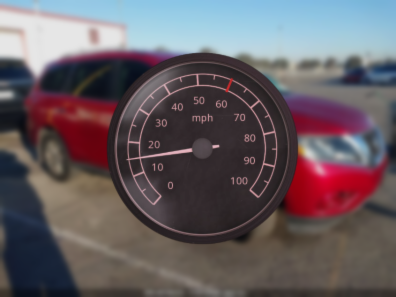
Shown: 15 mph
